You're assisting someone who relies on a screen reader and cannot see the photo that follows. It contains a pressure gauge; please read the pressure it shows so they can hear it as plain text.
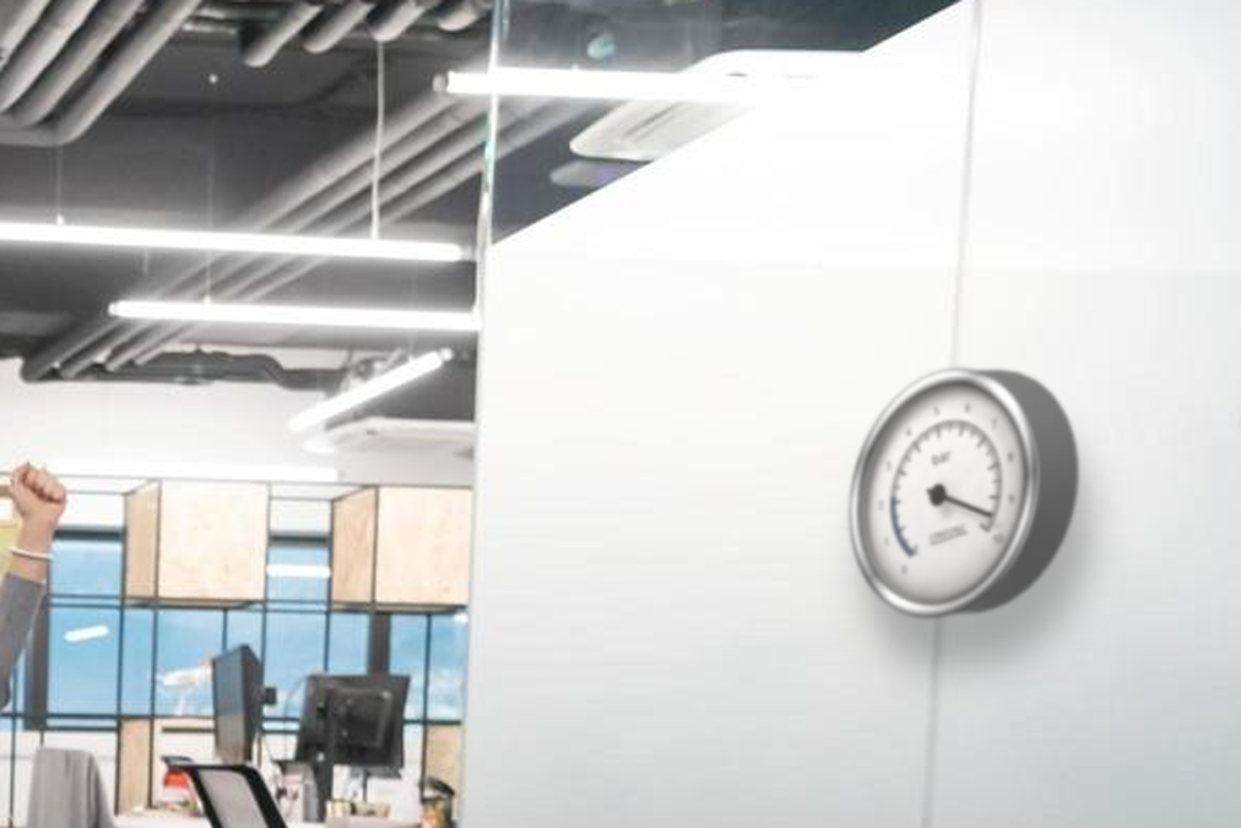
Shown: 9.5 bar
